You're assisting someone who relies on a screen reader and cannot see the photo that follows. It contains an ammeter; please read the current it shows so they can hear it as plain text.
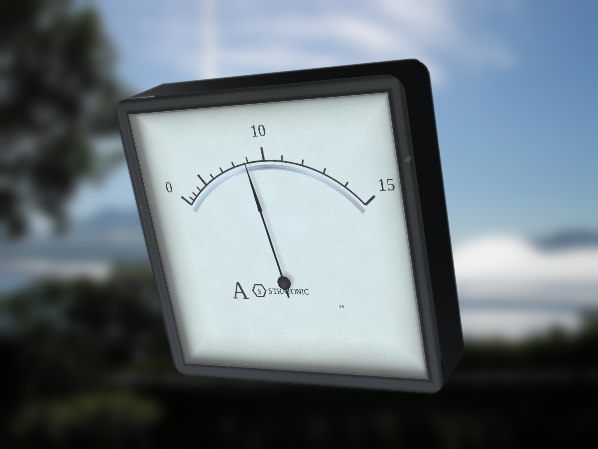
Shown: 9 A
